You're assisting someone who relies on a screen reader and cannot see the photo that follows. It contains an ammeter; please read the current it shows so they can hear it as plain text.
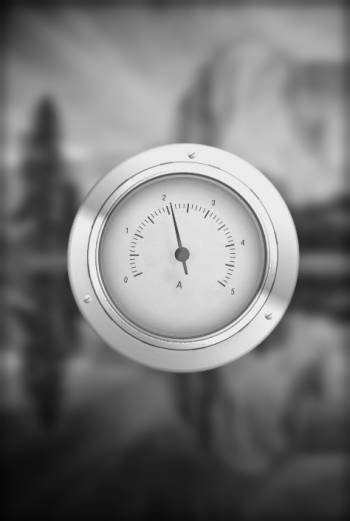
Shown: 2.1 A
